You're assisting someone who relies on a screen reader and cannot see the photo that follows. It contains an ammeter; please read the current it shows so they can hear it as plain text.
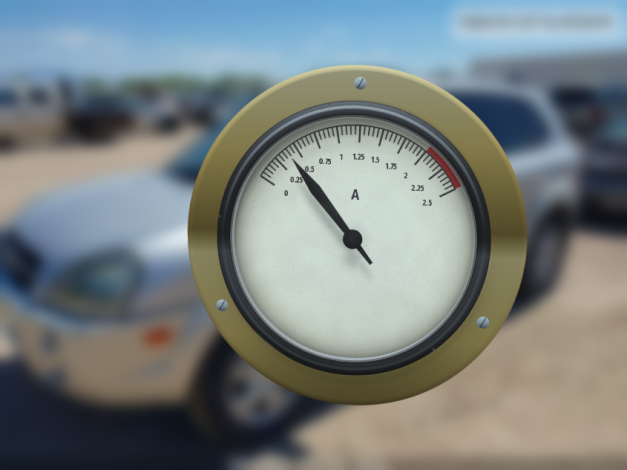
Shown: 0.4 A
